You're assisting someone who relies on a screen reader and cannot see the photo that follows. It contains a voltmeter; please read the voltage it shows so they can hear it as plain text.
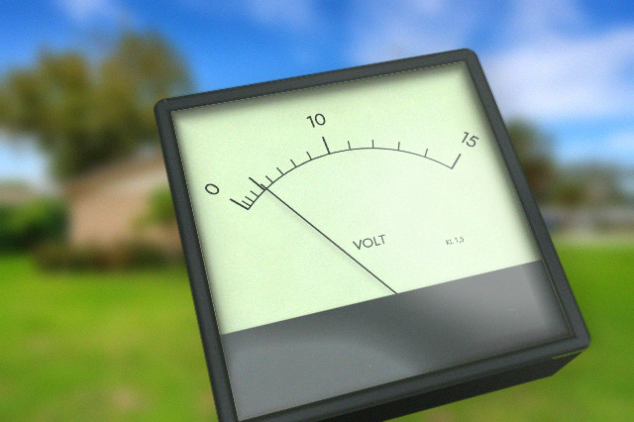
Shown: 5 V
